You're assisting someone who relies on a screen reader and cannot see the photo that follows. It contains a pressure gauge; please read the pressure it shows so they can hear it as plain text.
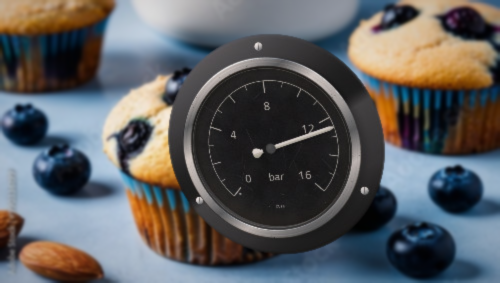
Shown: 12.5 bar
